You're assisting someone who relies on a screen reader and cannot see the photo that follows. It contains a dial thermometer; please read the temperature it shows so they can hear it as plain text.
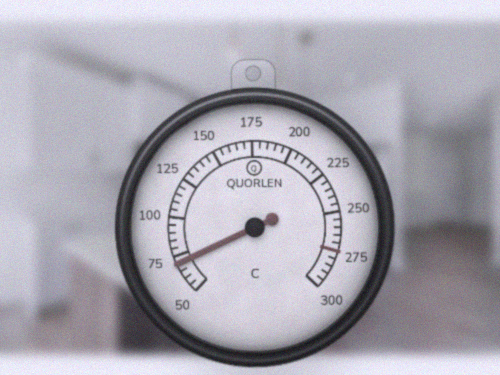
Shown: 70 °C
